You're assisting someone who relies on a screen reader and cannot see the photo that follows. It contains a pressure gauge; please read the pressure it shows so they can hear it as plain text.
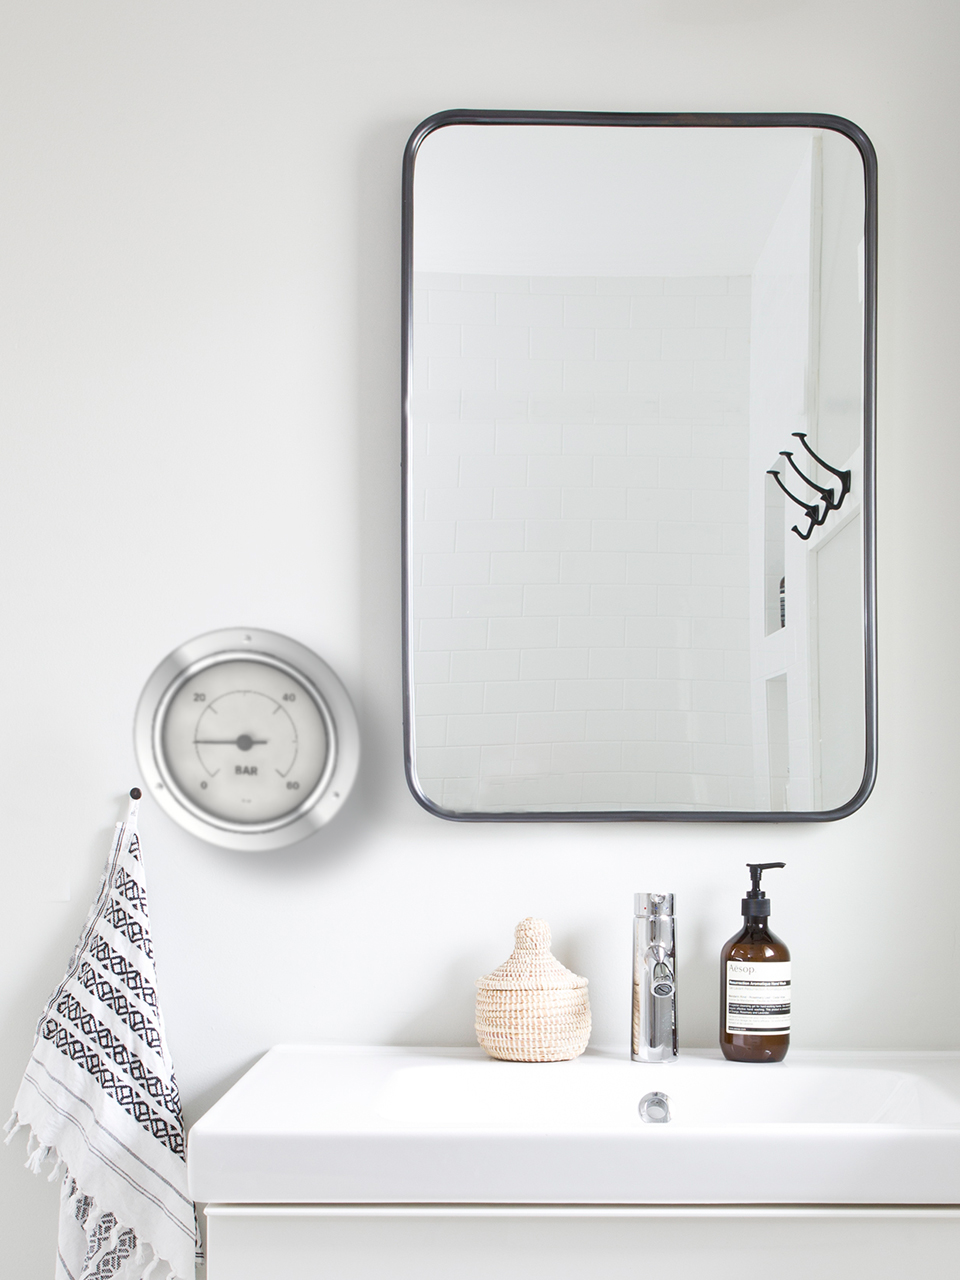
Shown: 10 bar
